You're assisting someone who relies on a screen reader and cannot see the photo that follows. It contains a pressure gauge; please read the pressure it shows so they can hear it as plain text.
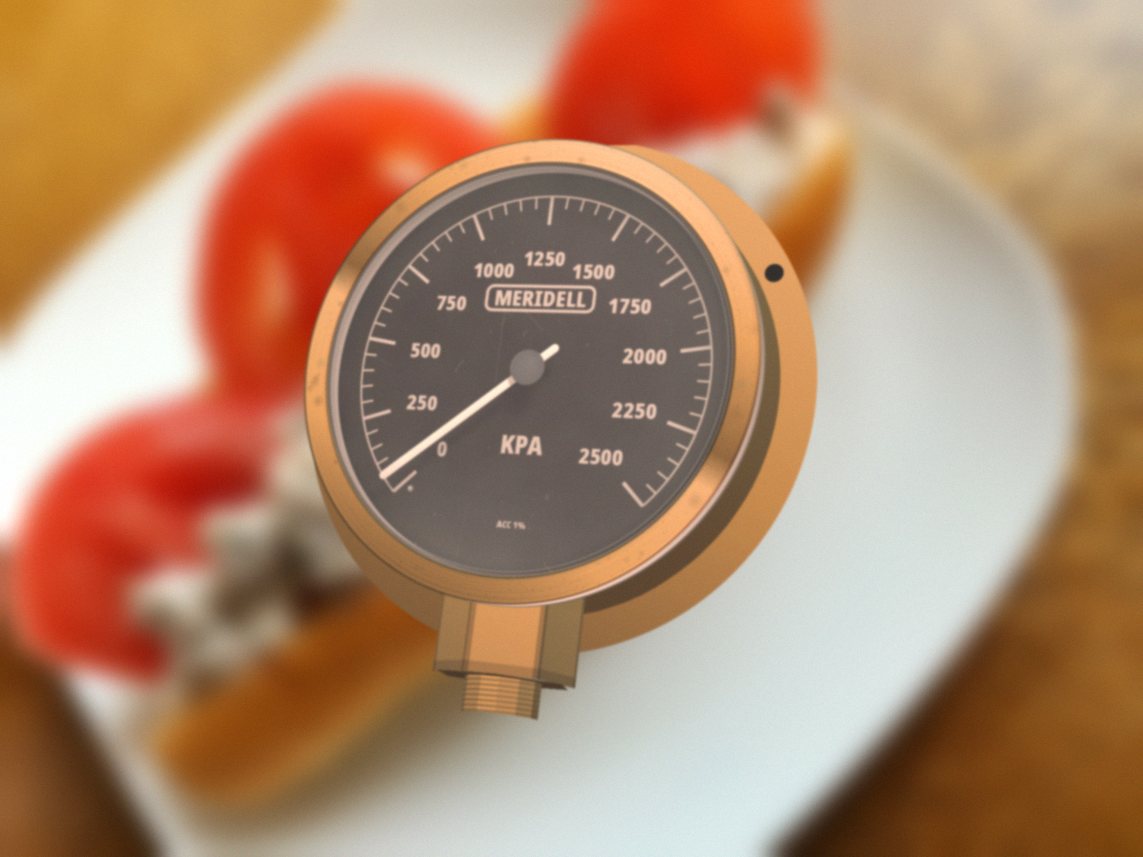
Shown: 50 kPa
